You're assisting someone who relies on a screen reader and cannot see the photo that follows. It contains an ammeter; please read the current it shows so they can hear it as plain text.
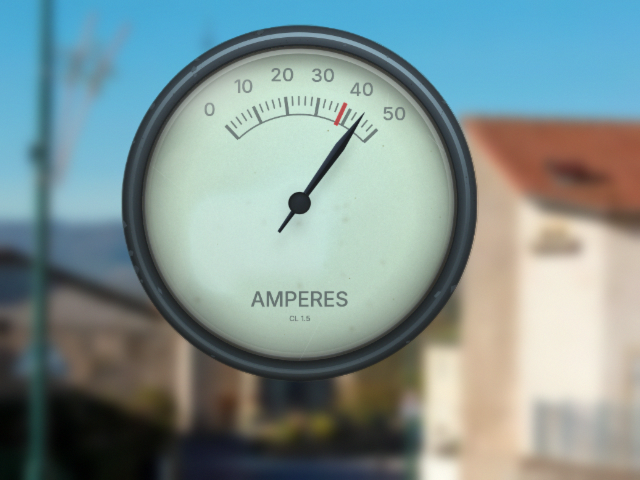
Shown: 44 A
